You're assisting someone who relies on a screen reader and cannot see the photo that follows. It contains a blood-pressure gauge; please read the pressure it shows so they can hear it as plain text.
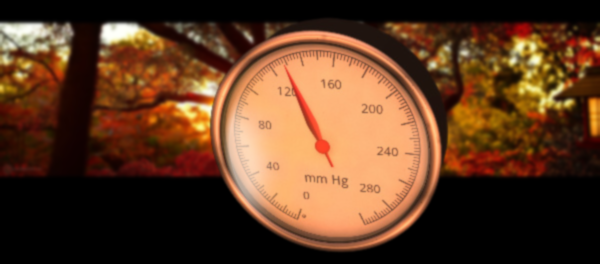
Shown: 130 mmHg
